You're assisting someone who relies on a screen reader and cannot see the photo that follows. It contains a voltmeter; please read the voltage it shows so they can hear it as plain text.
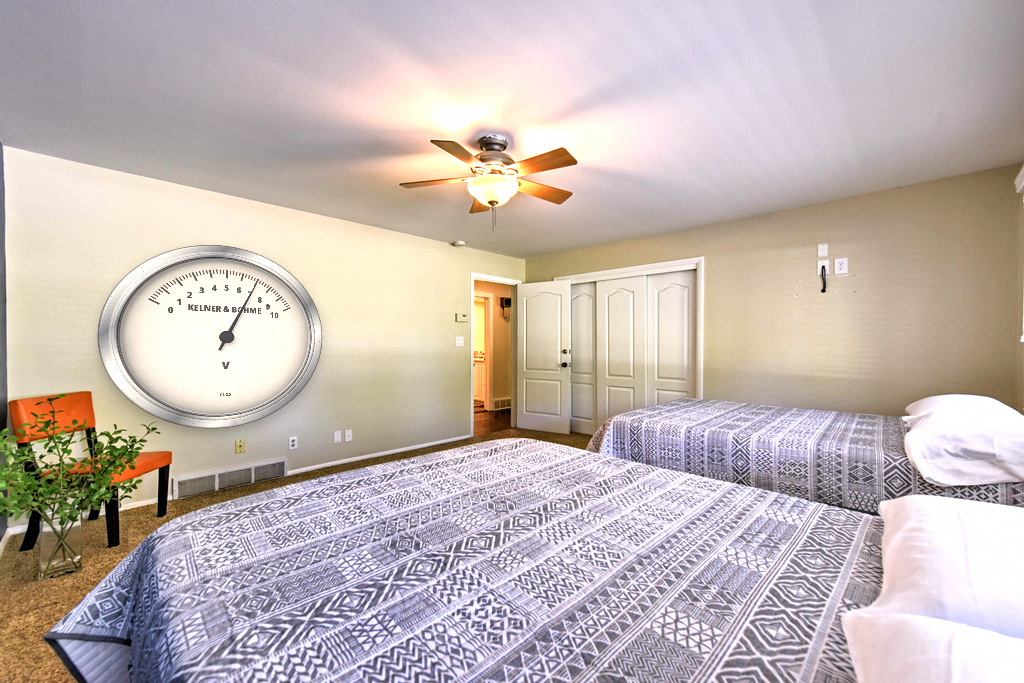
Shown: 7 V
